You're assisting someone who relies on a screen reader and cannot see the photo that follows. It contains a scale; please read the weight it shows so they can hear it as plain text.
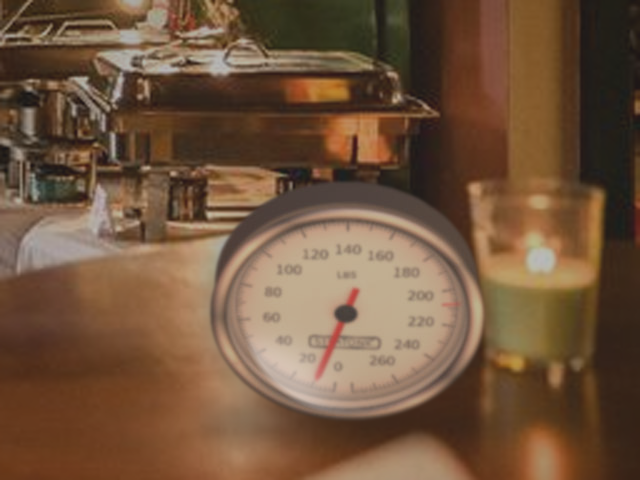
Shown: 10 lb
